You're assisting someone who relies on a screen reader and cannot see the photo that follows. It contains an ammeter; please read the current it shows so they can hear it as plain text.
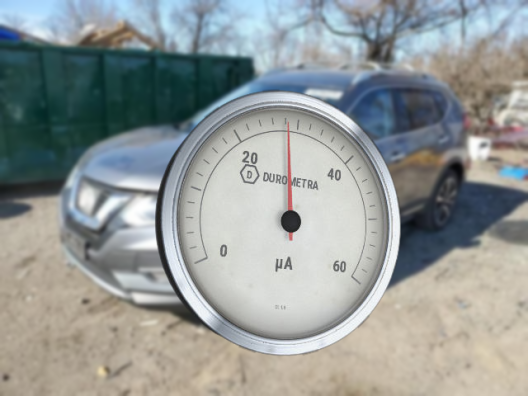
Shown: 28 µA
